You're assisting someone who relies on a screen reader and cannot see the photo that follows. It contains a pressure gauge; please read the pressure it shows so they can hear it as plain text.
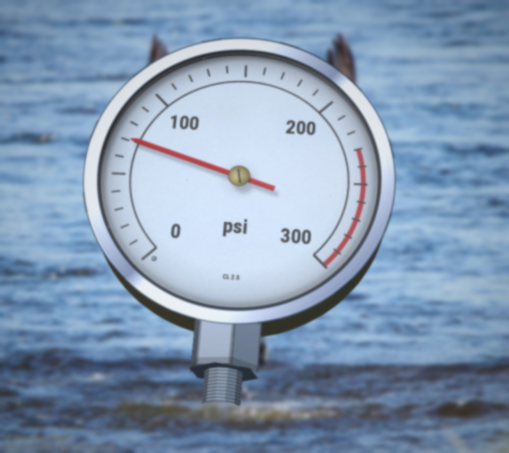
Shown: 70 psi
